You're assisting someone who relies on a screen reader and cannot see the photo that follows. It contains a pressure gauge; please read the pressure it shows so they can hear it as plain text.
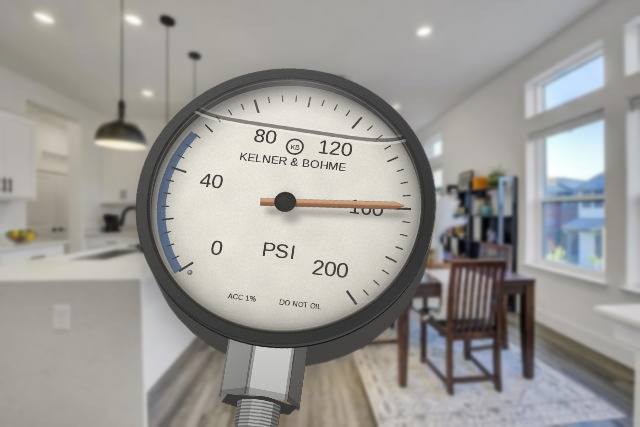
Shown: 160 psi
